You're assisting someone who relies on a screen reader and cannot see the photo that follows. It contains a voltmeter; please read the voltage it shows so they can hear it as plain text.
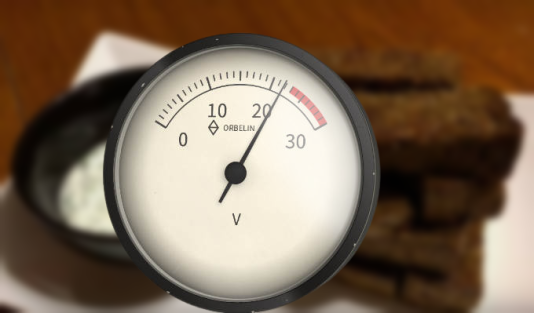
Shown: 22 V
